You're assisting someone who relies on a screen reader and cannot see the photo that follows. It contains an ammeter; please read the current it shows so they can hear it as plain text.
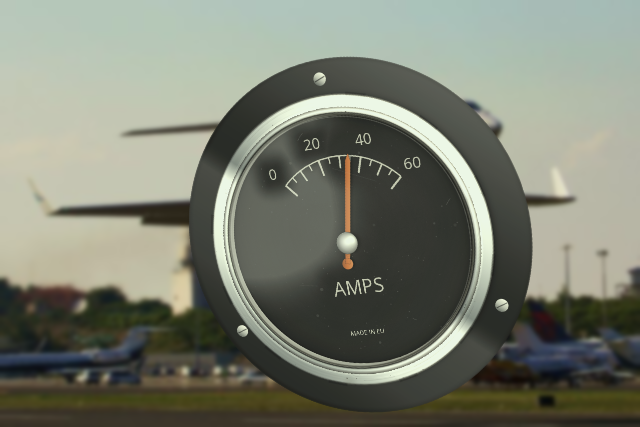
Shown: 35 A
